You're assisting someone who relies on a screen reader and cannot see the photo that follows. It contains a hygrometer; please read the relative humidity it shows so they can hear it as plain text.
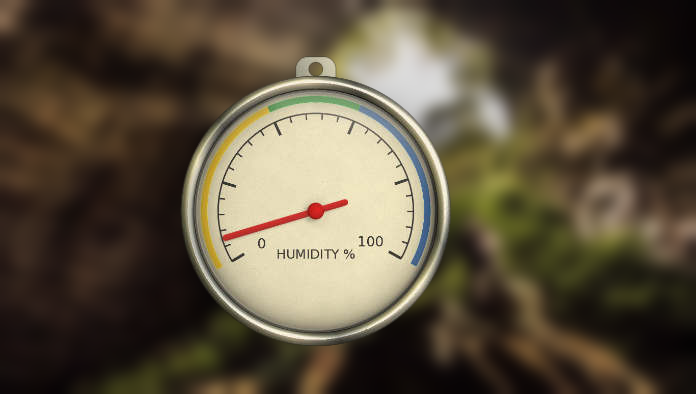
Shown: 6 %
